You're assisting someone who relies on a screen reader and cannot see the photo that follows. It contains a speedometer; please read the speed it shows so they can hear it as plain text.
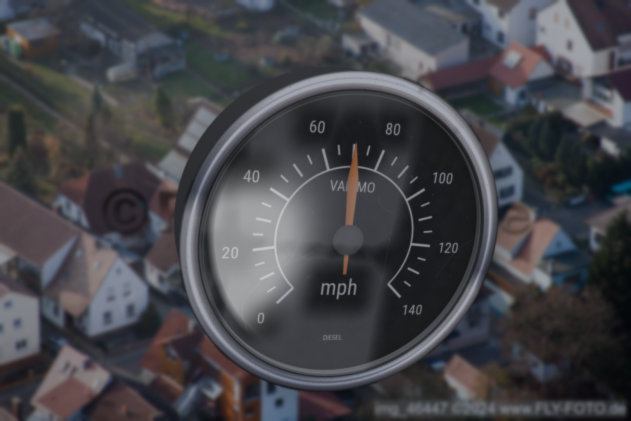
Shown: 70 mph
